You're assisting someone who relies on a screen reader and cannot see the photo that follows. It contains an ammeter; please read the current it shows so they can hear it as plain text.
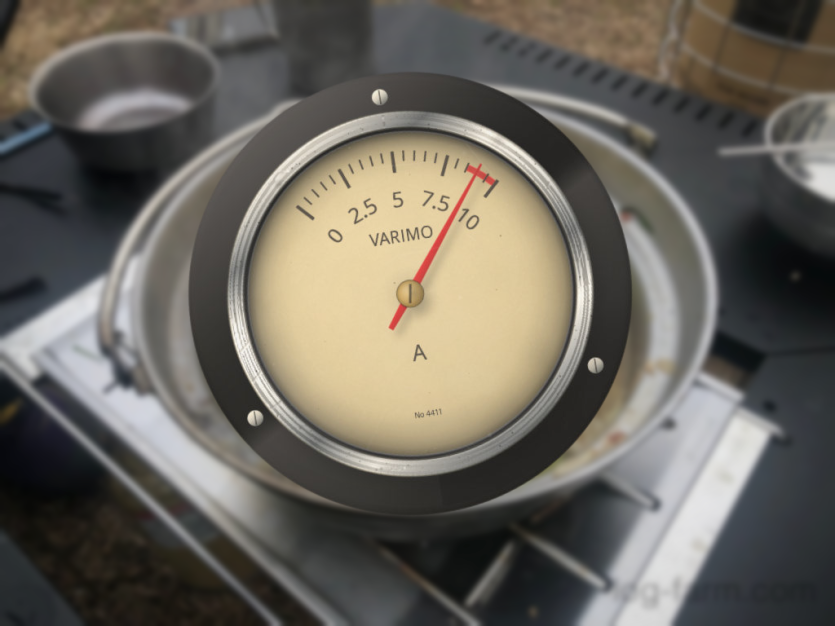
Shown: 9 A
